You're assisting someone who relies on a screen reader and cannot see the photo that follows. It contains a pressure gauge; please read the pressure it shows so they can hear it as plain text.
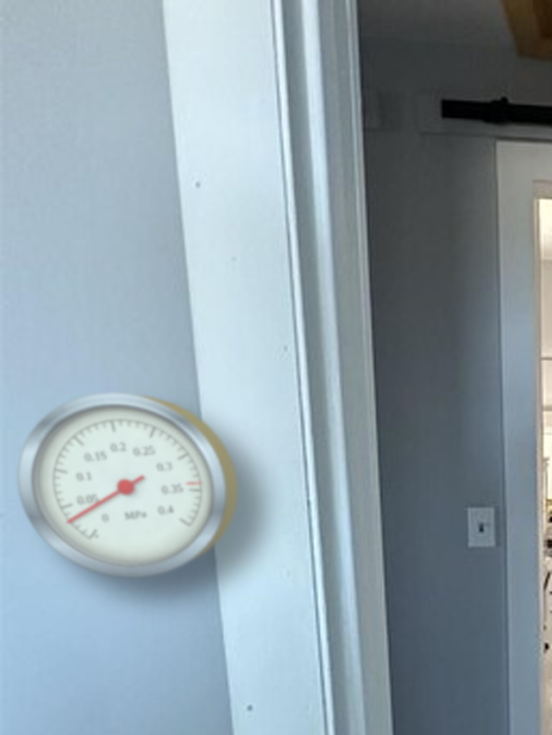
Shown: 0.03 MPa
